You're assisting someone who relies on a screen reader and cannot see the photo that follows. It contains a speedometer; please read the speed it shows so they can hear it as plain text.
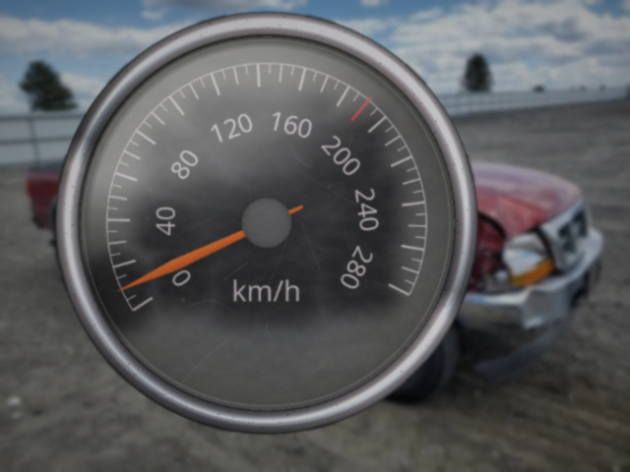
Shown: 10 km/h
